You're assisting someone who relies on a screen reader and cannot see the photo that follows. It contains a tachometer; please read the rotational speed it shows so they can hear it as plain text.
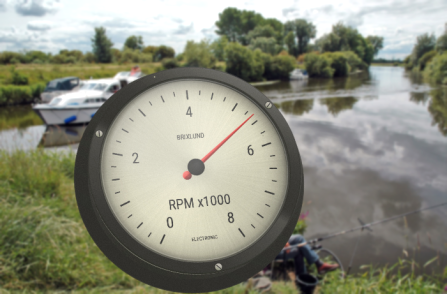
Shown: 5375 rpm
